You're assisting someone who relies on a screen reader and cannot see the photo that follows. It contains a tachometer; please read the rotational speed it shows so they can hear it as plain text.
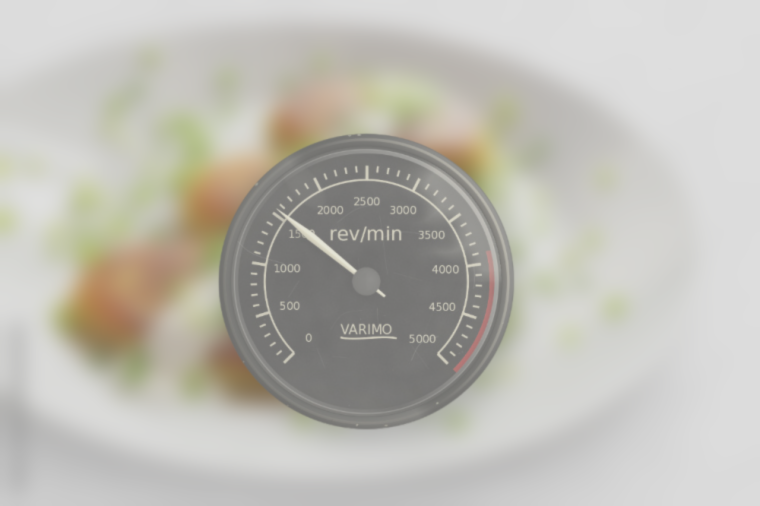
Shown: 1550 rpm
